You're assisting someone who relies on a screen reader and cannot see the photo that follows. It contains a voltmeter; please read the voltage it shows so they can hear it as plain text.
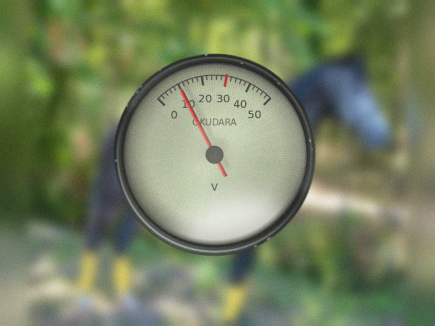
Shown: 10 V
